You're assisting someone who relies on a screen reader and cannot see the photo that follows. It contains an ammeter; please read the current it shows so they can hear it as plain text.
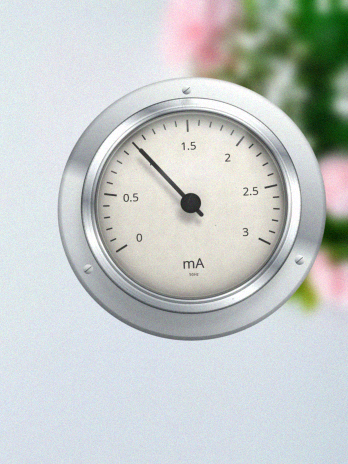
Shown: 1 mA
